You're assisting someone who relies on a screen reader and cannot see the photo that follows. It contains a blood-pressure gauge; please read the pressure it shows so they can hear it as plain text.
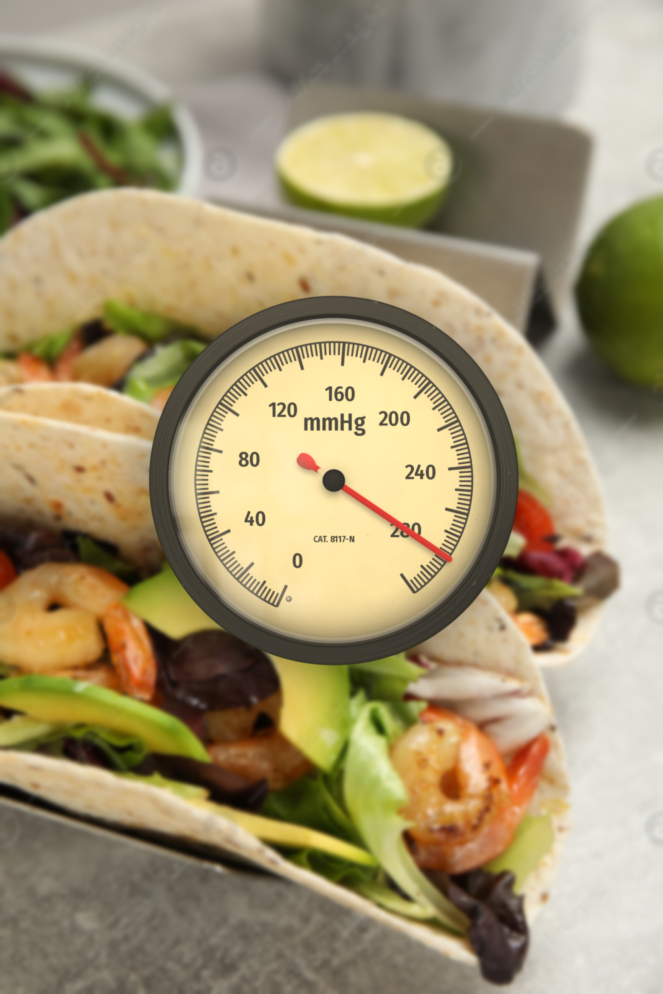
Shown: 280 mmHg
